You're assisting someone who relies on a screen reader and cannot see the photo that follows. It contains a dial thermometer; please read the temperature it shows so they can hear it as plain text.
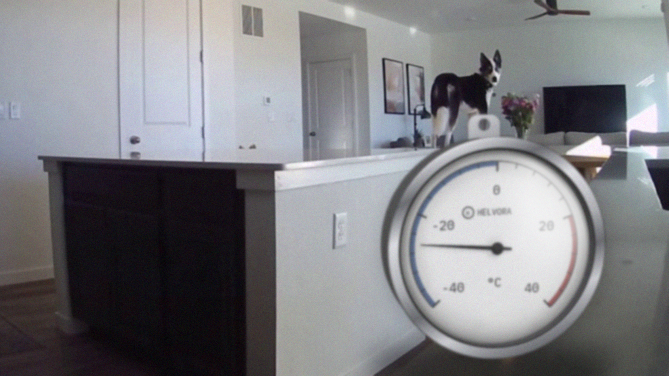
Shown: -26 °C
